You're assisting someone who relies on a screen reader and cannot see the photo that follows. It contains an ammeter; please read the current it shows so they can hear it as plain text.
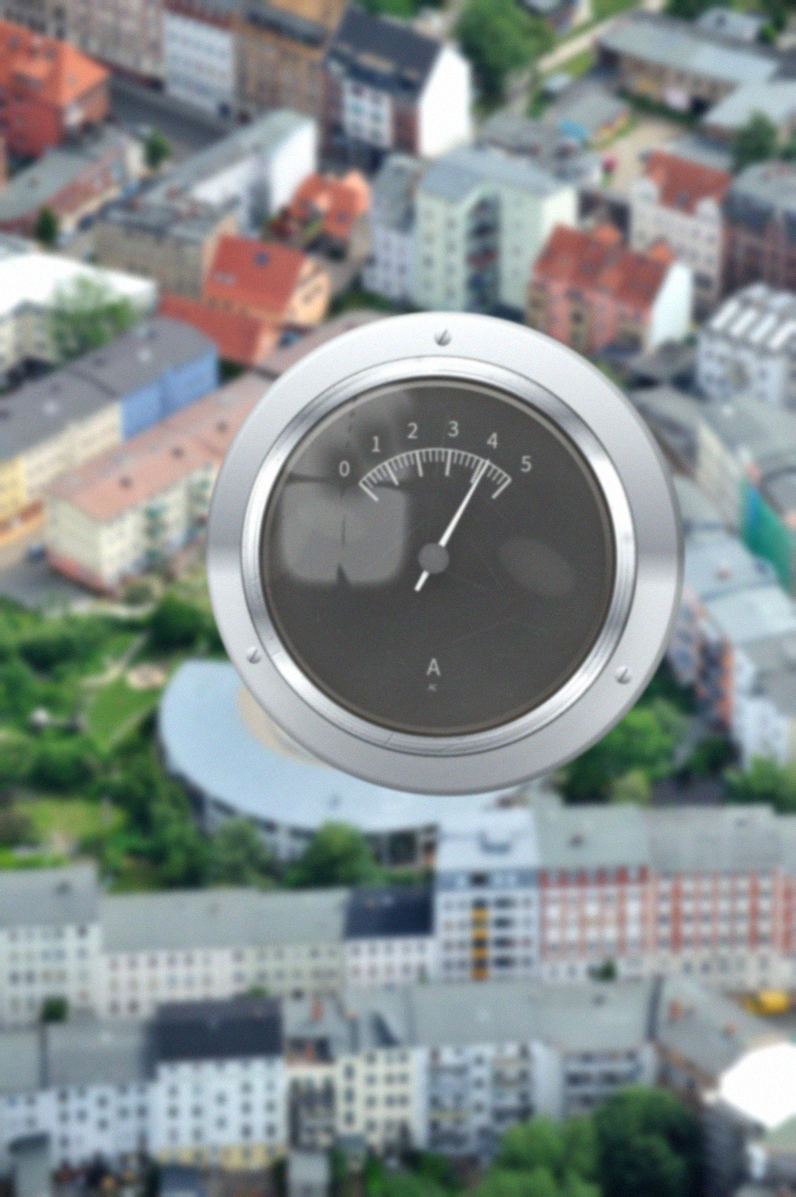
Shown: 4.2 A
